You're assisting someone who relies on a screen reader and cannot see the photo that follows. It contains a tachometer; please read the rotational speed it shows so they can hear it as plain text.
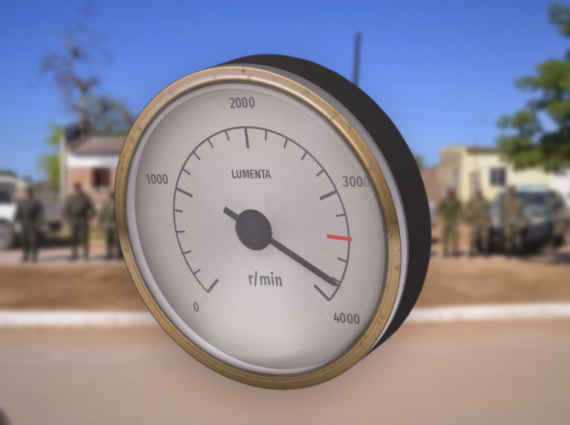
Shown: 3800 rpm
